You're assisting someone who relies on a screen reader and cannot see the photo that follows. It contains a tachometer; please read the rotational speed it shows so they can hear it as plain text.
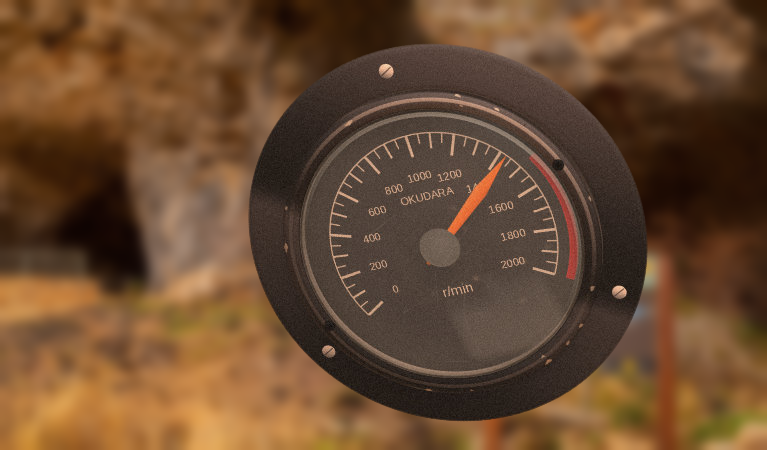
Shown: 1425 rpm
